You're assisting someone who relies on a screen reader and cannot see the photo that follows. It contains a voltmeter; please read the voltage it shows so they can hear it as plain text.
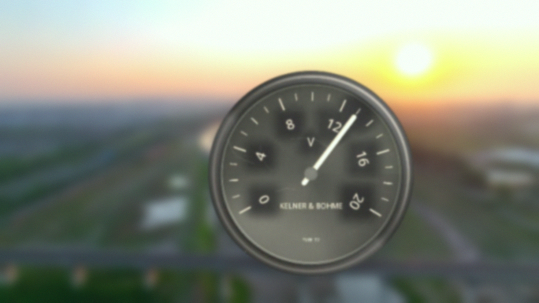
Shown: 13 V
